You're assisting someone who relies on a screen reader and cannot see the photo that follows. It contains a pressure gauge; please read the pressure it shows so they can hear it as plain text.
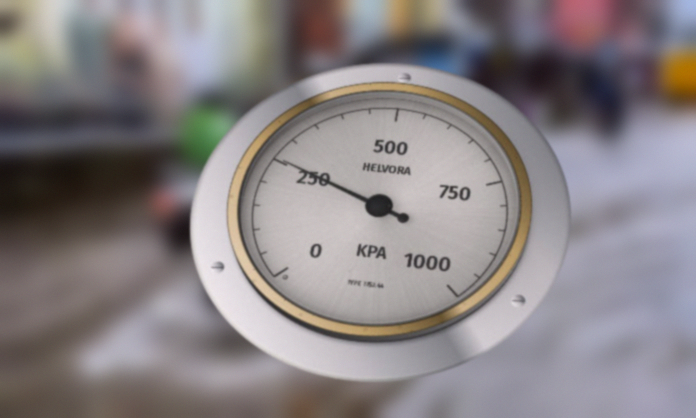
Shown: 250 kPa
